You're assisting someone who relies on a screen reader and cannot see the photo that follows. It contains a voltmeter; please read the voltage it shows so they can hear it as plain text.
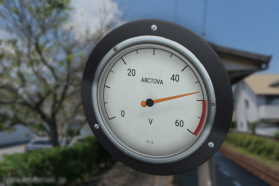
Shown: 47.5 V
